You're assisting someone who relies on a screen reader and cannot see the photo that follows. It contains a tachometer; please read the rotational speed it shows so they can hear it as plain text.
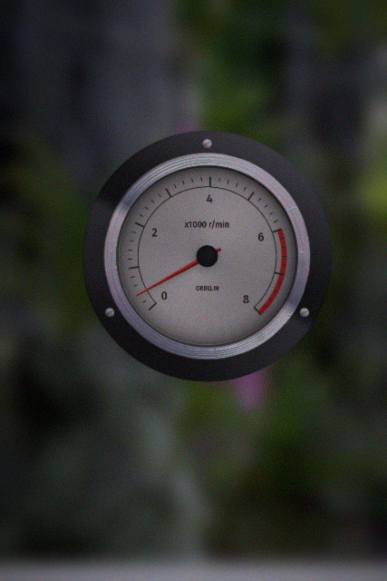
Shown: 400 rpm
